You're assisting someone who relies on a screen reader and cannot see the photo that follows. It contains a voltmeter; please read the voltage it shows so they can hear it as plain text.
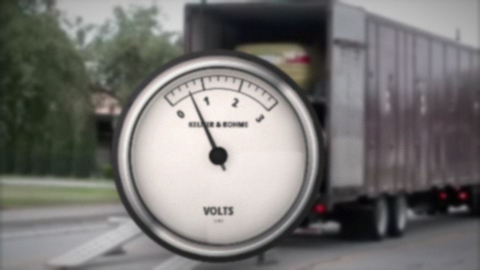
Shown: 0.6 V
